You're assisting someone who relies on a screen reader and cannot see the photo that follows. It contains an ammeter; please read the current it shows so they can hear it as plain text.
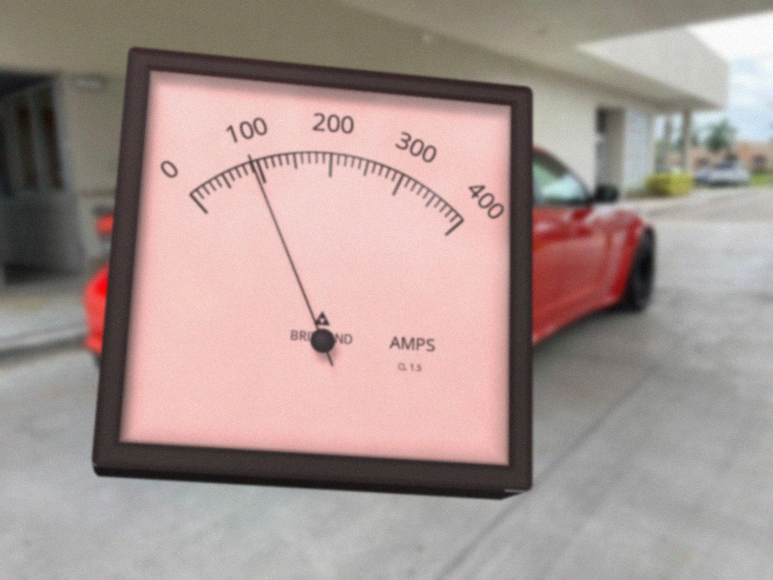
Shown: 90 A
